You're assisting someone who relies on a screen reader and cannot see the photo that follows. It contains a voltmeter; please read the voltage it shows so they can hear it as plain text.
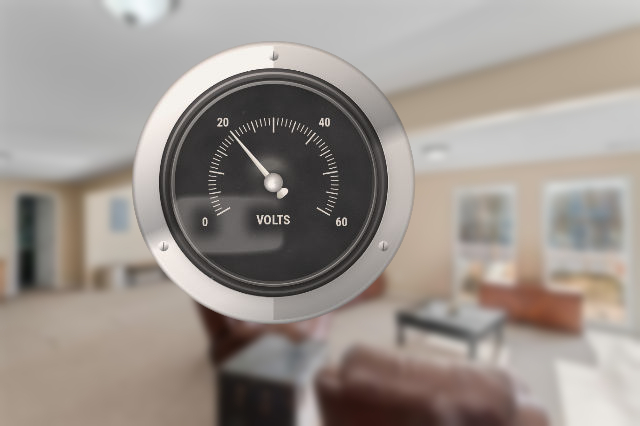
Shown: 20 V
